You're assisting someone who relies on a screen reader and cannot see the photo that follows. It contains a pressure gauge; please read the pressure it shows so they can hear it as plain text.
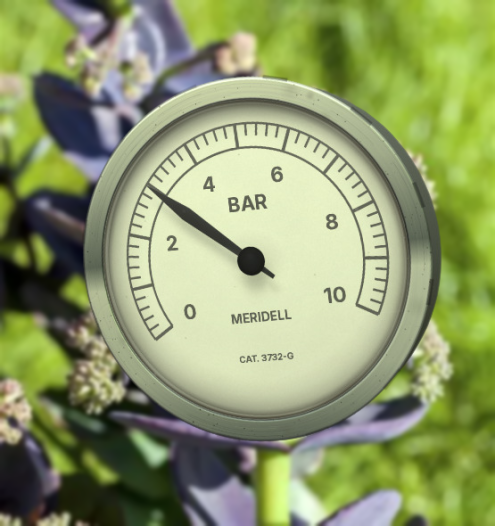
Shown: 3 bar
